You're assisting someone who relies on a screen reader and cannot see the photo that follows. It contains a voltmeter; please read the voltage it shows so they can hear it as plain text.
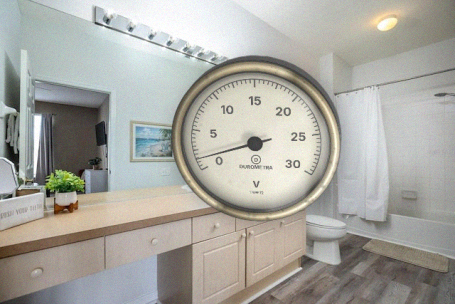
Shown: 1.5 V
